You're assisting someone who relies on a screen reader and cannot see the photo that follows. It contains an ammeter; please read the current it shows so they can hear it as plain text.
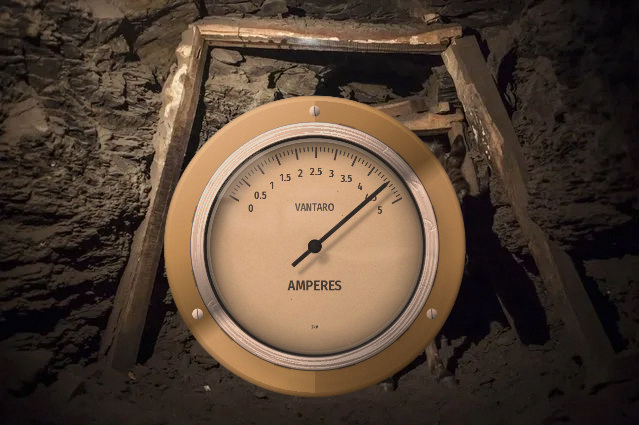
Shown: 4.5 A
